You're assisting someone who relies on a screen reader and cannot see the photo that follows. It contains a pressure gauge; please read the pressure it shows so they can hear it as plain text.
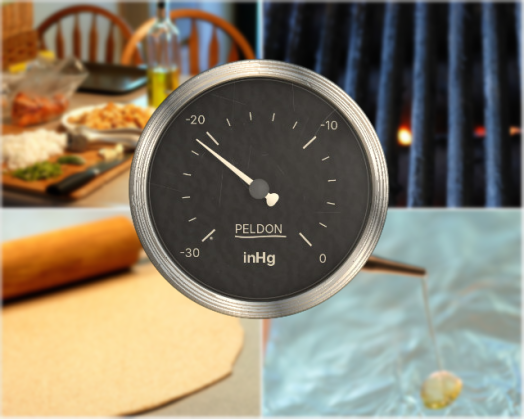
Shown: -21 inHg
